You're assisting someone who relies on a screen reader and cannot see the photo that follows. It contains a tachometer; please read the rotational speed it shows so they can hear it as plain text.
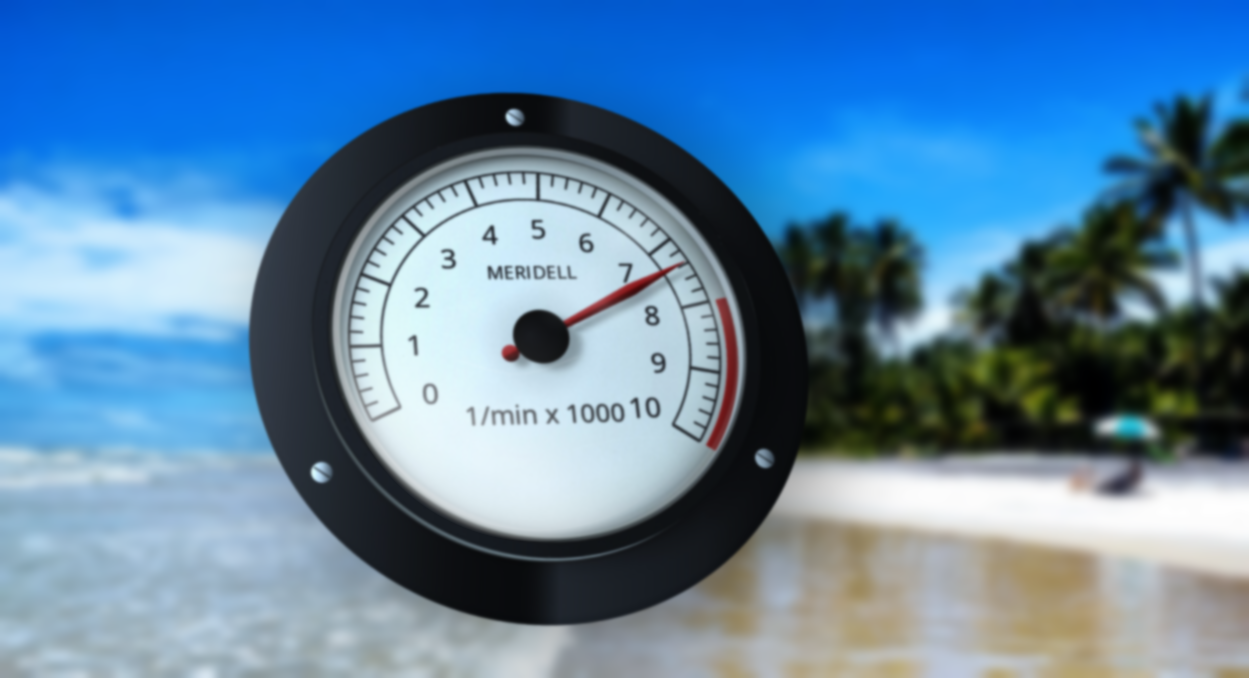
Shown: 7400 rpm
